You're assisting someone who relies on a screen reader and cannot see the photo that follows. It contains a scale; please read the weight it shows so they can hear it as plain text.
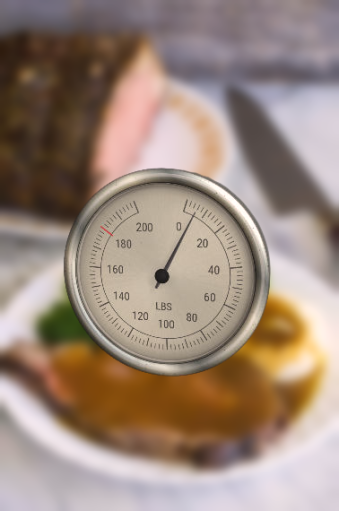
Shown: 6 lb
